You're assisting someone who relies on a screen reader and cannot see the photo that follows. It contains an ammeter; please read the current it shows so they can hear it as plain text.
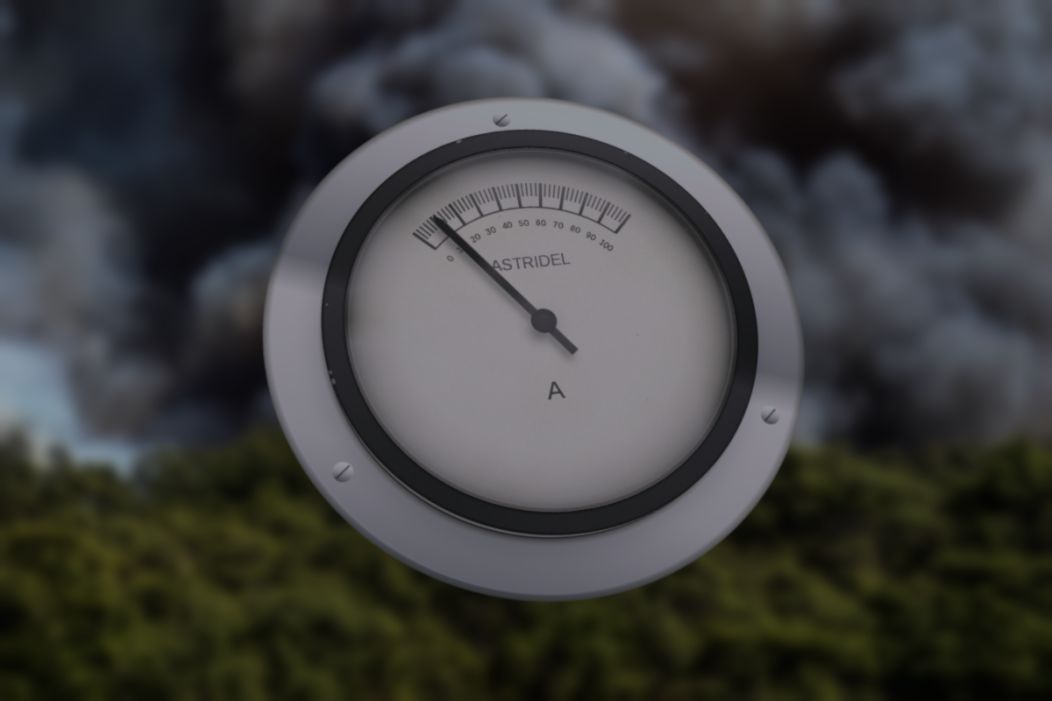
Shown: 10 A
